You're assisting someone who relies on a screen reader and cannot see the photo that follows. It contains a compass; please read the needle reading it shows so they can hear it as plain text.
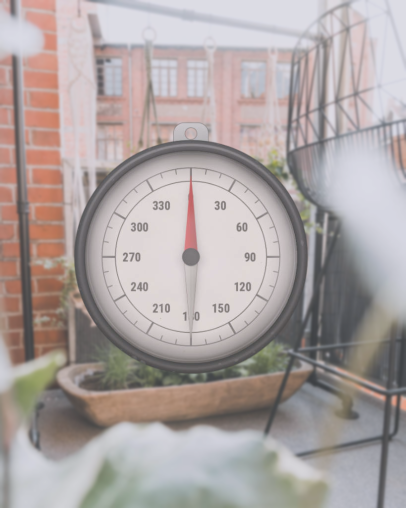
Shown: 0 °
